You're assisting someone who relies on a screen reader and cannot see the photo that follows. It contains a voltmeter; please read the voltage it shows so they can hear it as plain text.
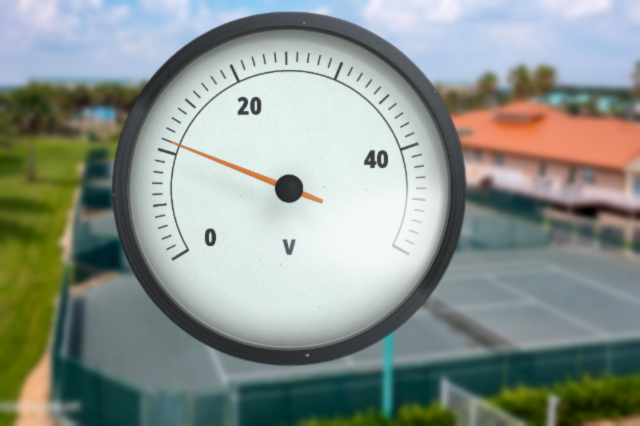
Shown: 11 V
